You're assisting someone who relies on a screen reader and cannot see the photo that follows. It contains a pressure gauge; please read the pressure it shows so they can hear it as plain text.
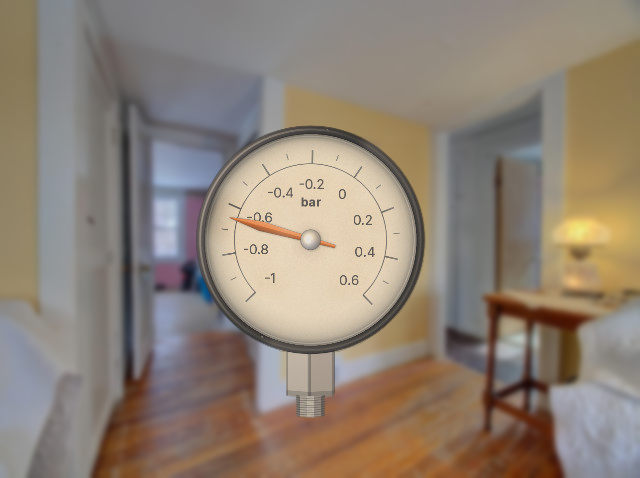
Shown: -0.65 bar
